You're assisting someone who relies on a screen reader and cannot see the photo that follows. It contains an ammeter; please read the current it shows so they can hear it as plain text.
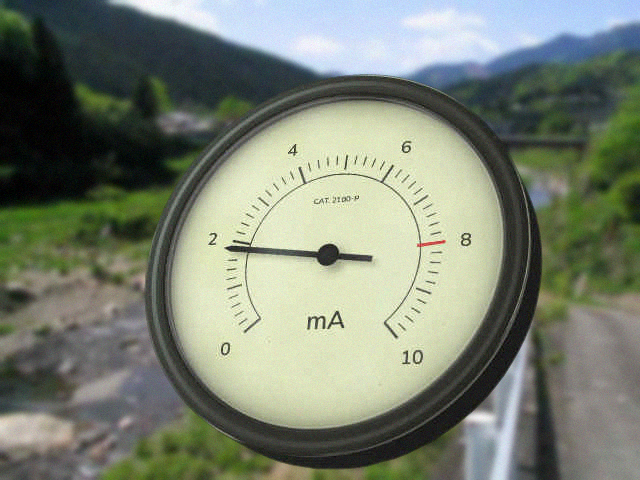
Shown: 1.8 mA
